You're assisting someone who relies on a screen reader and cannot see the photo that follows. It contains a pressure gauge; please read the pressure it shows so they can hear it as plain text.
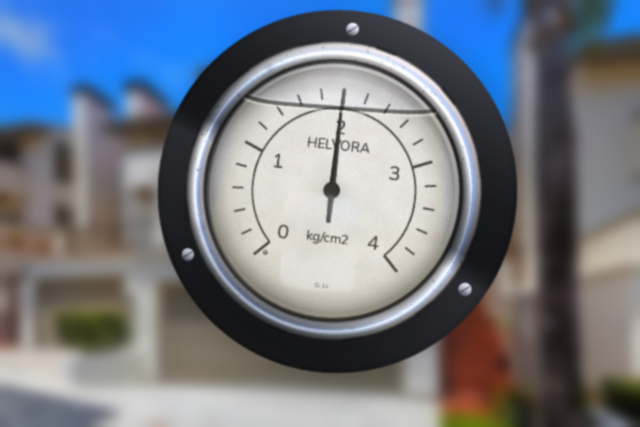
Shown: 2 kg/cm²
